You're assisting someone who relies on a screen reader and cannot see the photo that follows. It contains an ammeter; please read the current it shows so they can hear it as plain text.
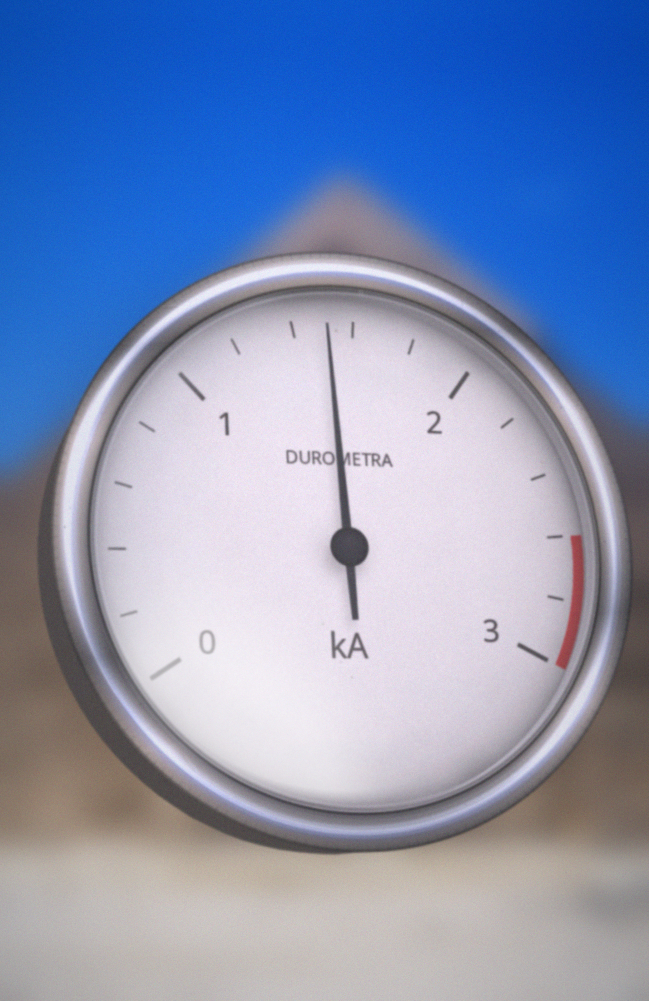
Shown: 1.5 kA
